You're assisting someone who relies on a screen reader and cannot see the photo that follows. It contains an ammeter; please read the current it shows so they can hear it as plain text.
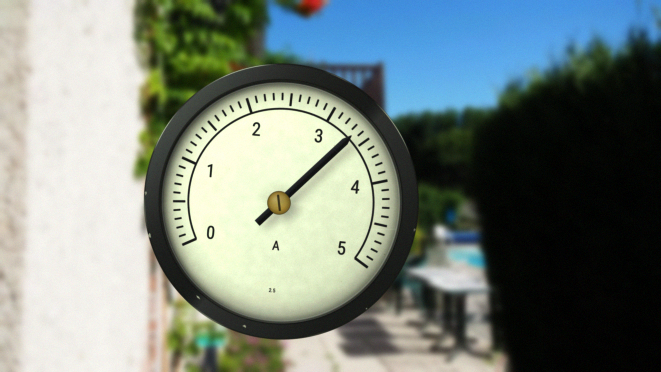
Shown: 3.35 A
